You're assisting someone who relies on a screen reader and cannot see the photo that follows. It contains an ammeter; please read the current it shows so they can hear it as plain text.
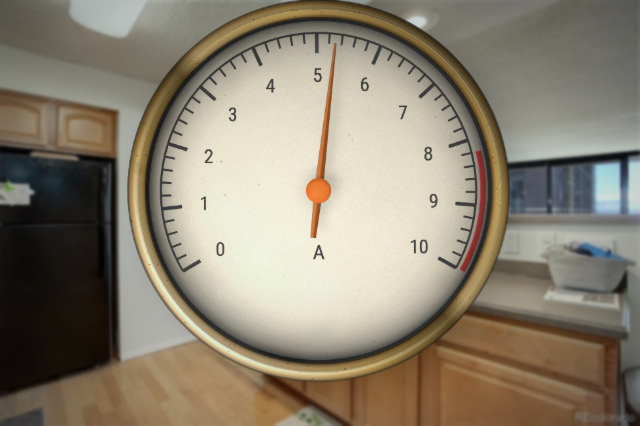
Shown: 5.3 A
